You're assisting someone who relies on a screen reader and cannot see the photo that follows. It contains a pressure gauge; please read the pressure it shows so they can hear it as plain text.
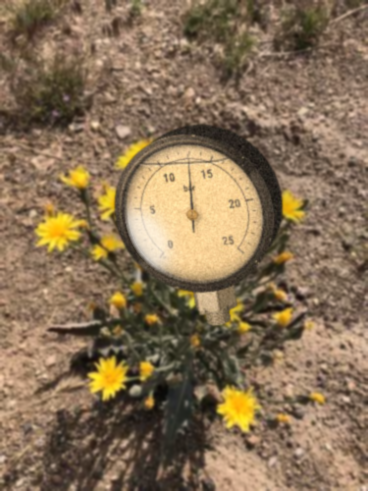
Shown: 13 bar
